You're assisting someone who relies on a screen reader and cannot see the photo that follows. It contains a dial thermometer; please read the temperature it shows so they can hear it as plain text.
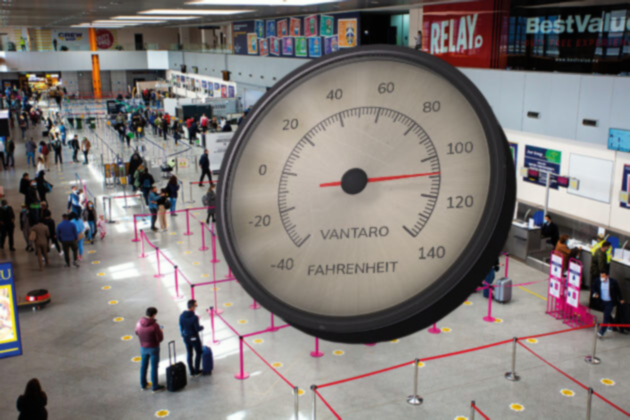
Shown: 110 °F
